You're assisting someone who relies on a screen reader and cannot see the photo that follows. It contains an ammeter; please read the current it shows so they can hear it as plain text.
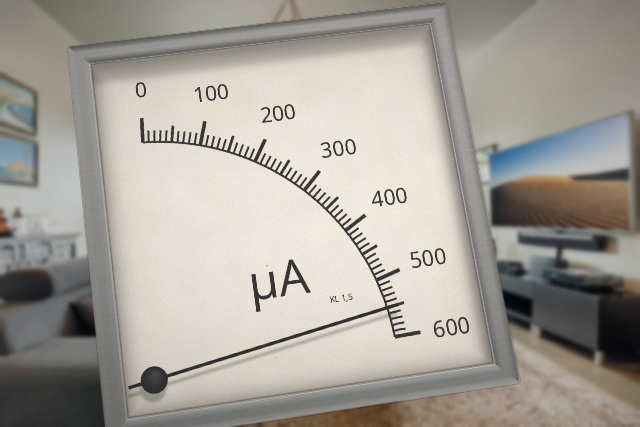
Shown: 550 µA
